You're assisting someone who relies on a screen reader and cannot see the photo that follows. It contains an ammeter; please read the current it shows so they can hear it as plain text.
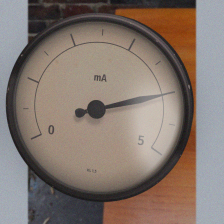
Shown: 4 mA
